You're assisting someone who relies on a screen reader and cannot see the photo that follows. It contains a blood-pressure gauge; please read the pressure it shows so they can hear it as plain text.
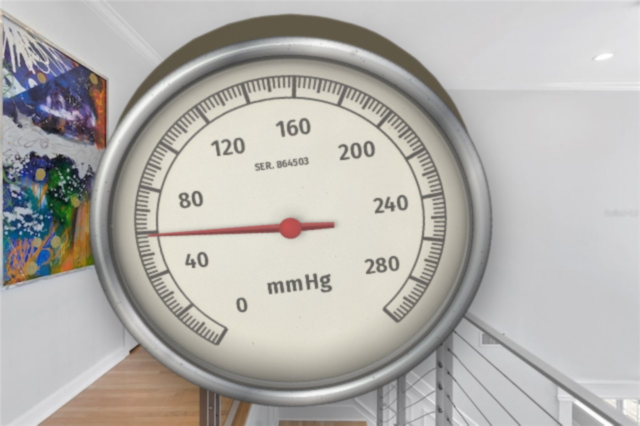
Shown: 60 mmHg
